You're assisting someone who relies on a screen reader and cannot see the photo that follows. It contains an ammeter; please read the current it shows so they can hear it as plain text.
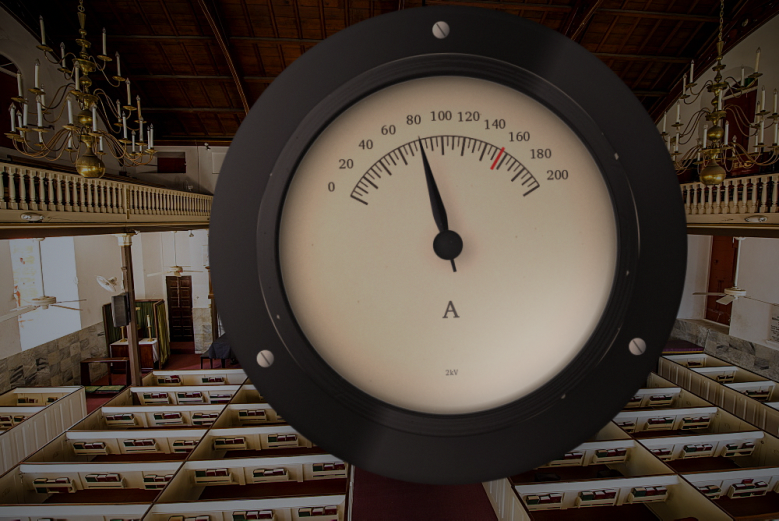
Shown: 80 A
